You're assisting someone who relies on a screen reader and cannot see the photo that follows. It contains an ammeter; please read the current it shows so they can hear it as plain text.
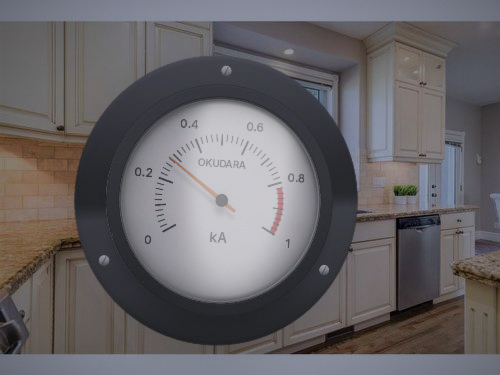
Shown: 0.28 kA
